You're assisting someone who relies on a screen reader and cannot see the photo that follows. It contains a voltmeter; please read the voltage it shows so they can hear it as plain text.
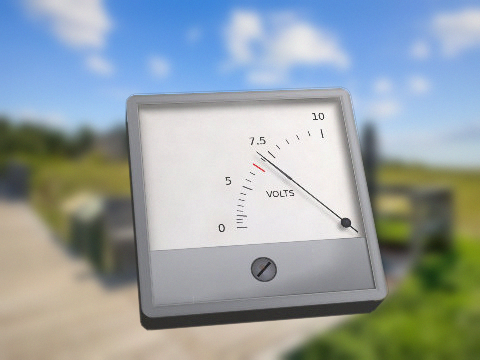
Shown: 7 V
